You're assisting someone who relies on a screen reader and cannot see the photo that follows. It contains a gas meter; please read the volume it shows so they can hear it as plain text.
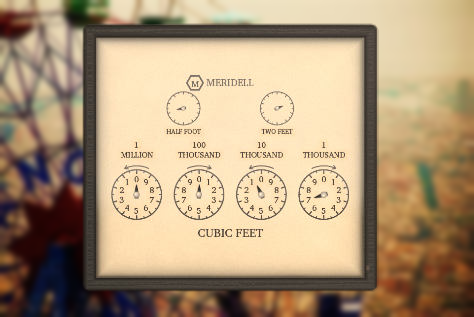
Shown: 700 ft³
